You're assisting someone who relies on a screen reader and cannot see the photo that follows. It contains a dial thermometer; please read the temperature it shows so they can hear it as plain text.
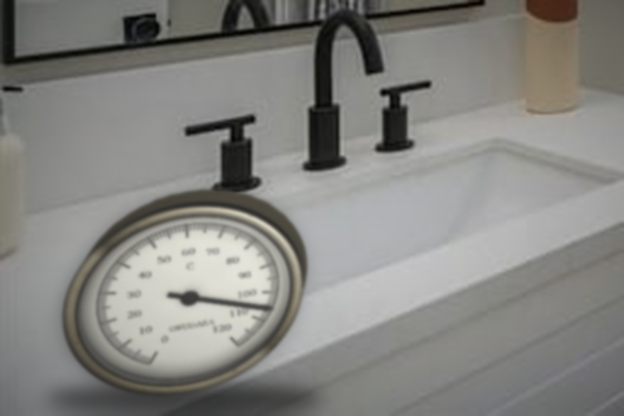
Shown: 105 °C
